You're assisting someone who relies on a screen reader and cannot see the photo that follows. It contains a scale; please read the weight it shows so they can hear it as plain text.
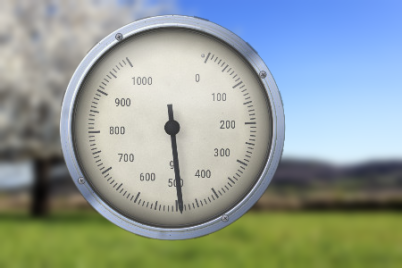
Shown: 490 g
